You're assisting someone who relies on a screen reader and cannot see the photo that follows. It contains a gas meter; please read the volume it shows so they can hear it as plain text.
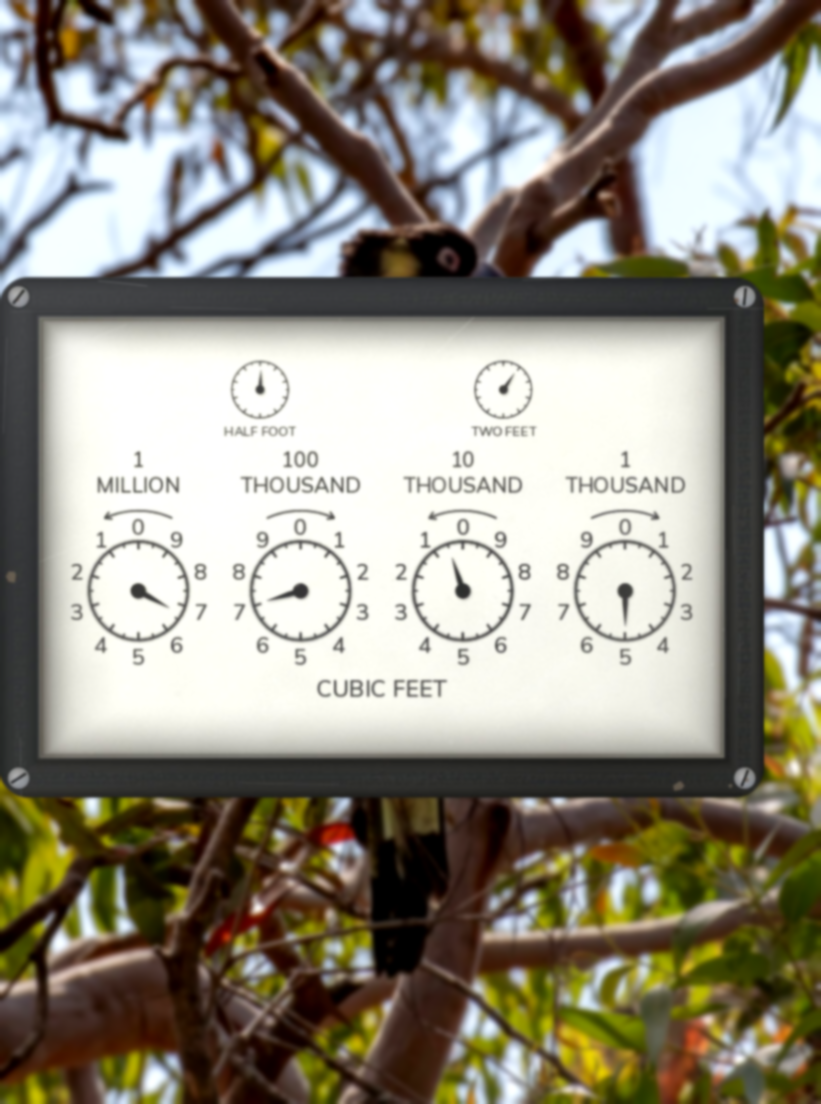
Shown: 670500 ft³
